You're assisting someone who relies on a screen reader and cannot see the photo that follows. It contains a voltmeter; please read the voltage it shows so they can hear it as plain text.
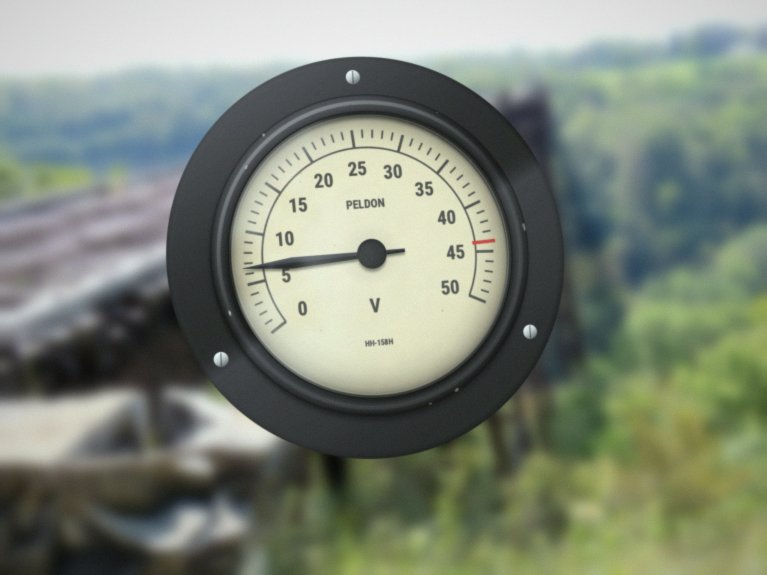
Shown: 6.5 V
